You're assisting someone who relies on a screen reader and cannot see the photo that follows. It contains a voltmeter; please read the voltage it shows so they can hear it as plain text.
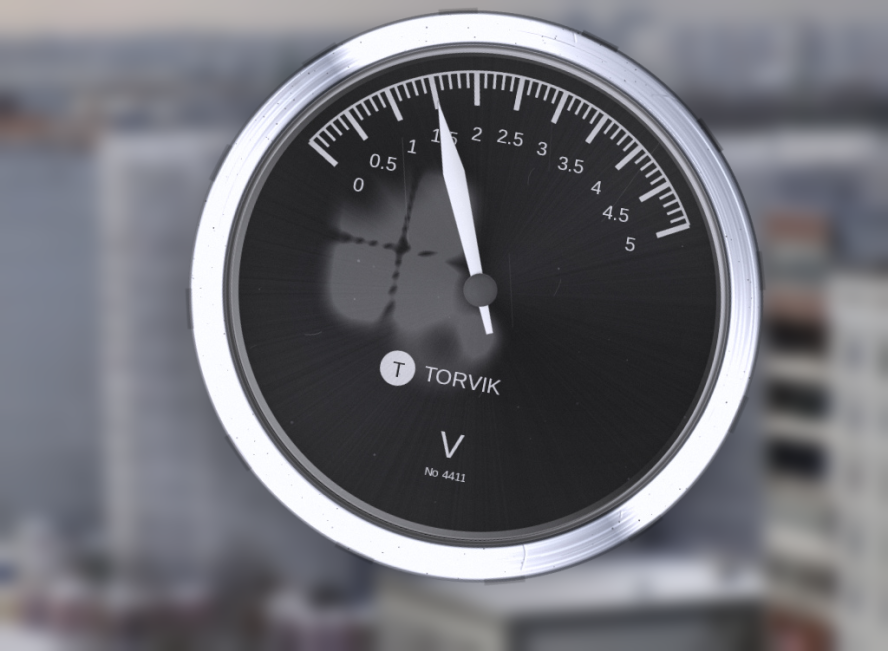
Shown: 1.5 V
